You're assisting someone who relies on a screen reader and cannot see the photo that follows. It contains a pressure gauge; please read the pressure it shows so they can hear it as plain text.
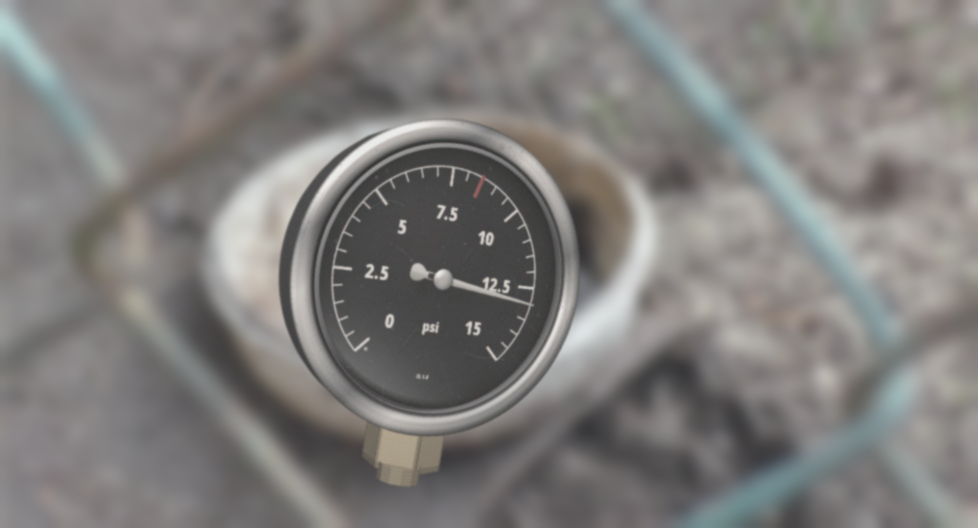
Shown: 13 psi
